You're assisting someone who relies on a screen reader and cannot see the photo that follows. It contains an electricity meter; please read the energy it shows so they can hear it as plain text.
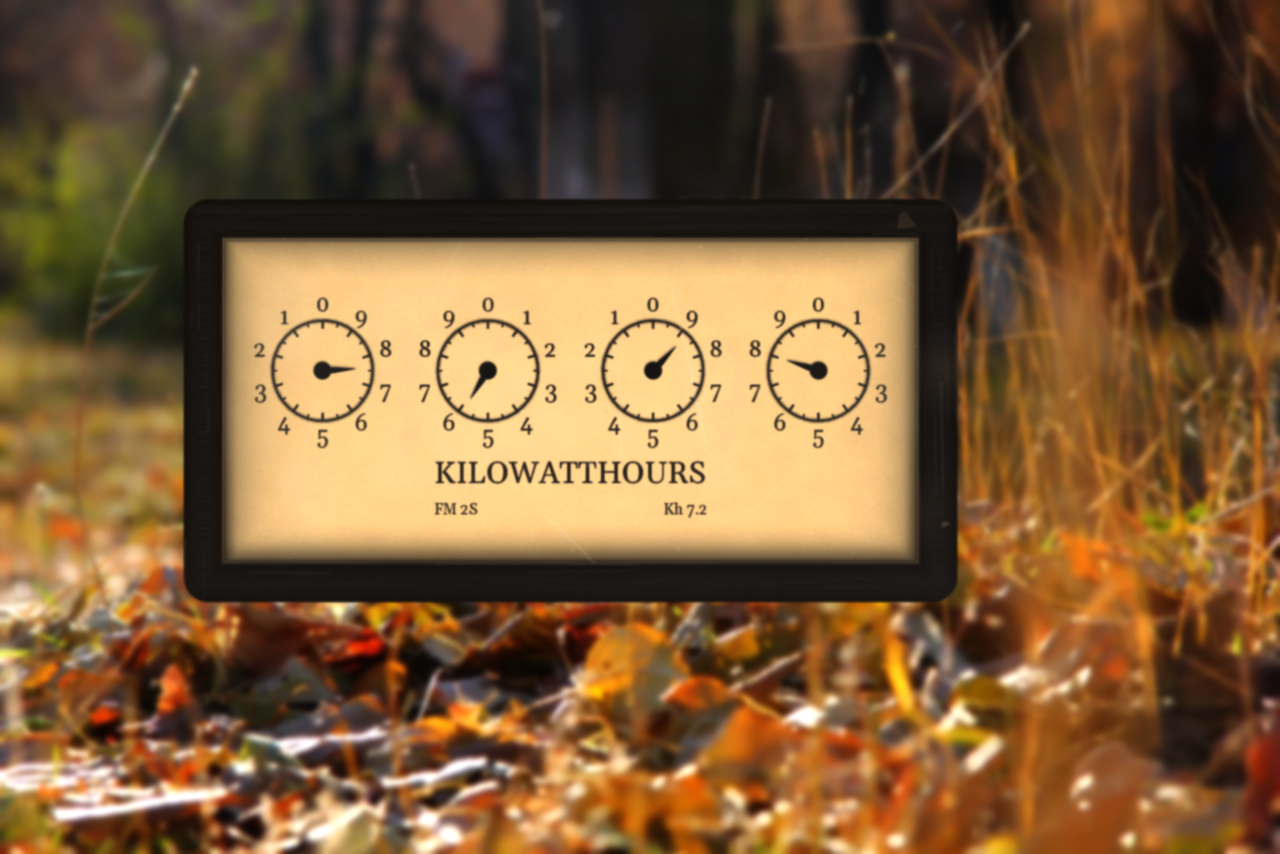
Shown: 7588 kWh
